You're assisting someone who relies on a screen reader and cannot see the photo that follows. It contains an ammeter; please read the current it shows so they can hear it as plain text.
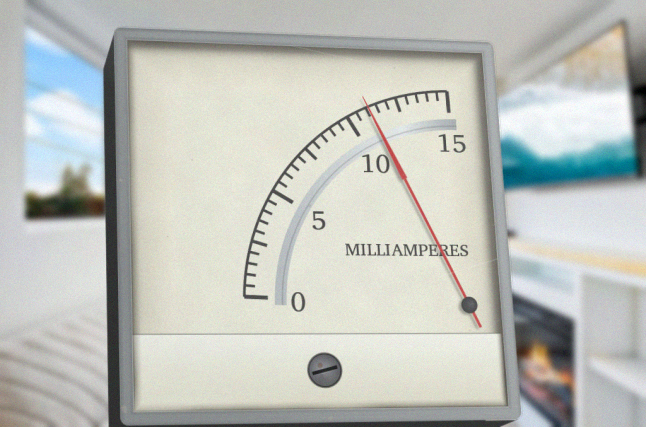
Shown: 11 mA
